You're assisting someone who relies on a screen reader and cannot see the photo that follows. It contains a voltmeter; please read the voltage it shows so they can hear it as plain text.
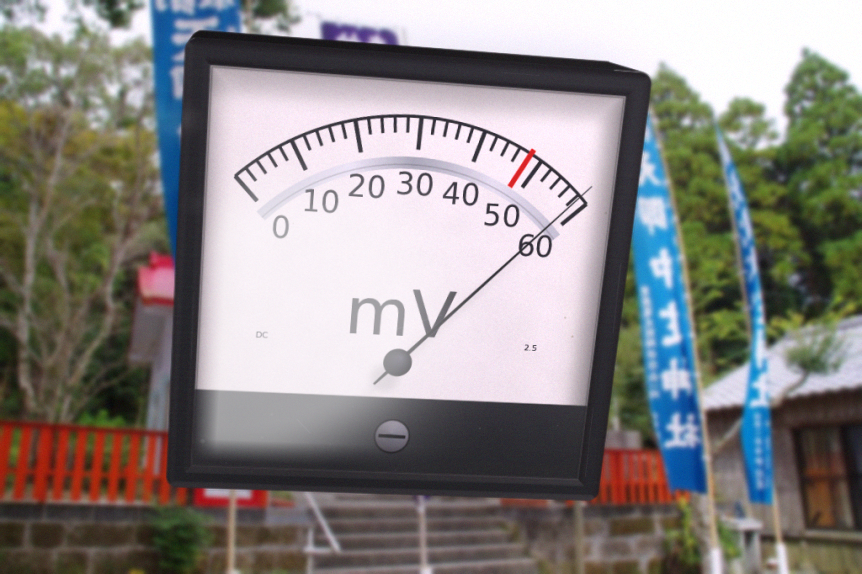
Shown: 58 mV
